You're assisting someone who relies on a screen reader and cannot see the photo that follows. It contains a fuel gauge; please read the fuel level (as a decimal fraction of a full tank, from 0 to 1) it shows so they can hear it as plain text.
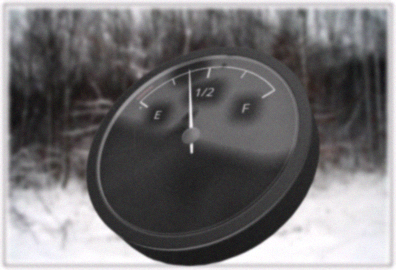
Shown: 0.375
